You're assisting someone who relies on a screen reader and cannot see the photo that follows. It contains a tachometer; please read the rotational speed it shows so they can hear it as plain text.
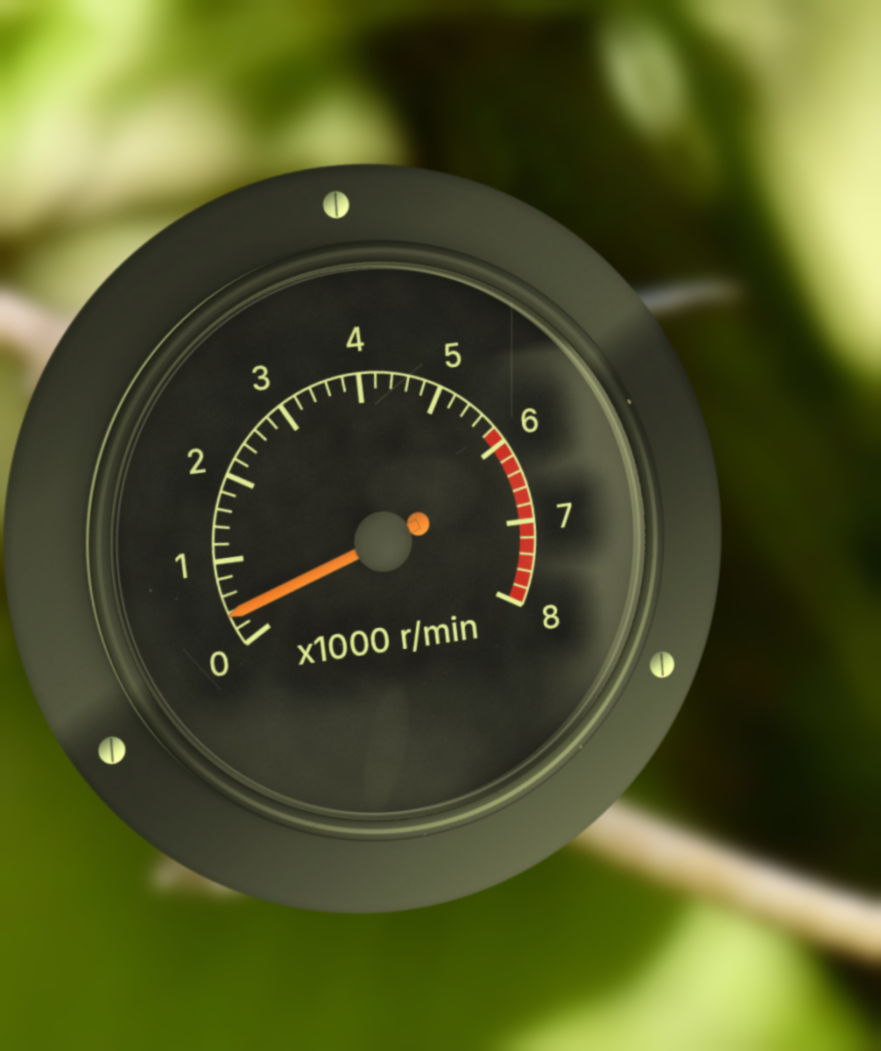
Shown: 400 rpm
